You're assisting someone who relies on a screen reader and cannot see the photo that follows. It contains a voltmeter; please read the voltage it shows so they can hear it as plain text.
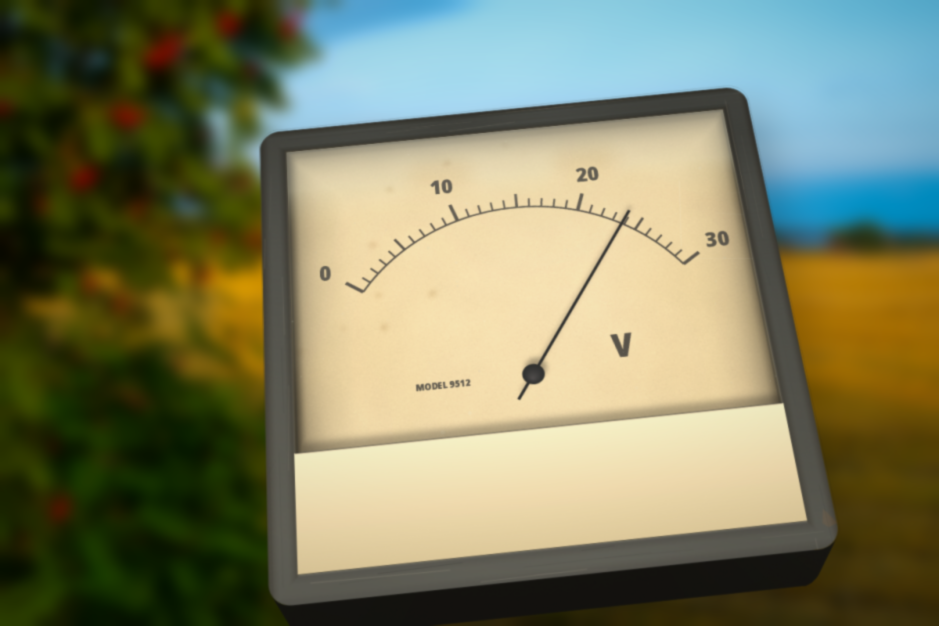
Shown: 24 V
